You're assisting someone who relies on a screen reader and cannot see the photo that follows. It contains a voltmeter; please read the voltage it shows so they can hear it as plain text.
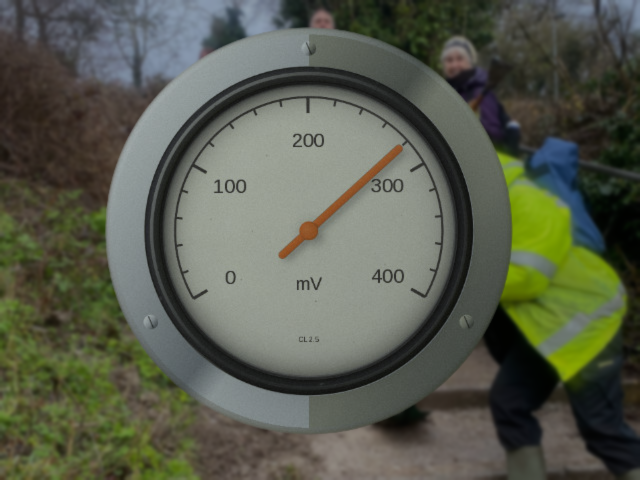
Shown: 280 mV
